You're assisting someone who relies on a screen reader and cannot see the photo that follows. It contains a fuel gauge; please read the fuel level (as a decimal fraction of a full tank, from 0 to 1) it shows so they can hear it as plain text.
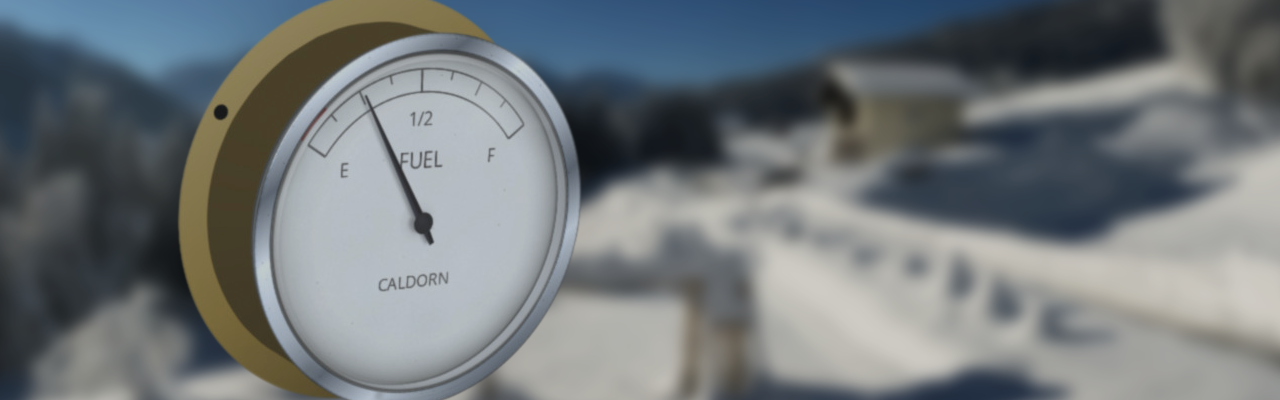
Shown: 0.25
